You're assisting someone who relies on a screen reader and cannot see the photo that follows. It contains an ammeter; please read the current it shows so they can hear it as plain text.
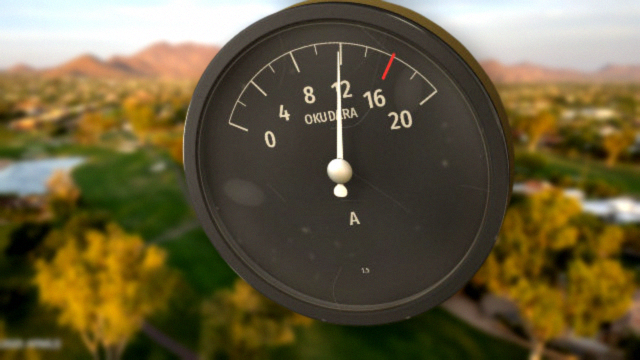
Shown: 12 A
